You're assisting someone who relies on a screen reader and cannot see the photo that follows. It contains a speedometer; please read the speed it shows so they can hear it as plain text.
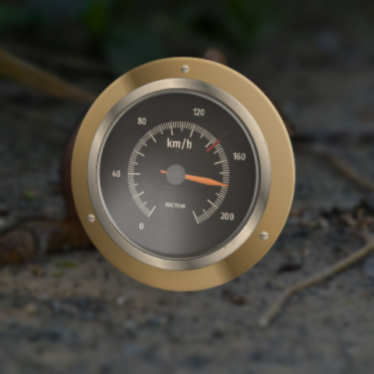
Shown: 180 km/h
